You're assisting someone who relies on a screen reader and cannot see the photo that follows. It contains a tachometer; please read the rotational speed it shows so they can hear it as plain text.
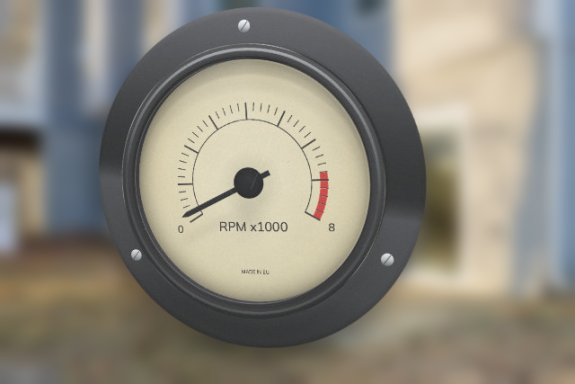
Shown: 200 rpm
